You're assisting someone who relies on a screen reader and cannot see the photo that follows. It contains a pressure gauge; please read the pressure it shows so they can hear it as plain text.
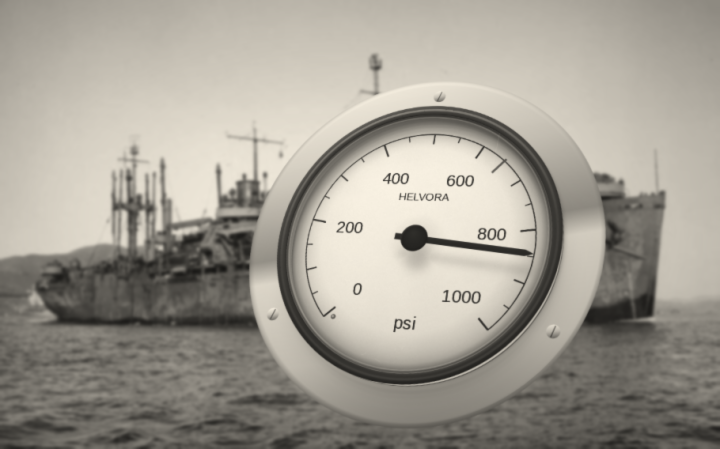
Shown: 850 psi
